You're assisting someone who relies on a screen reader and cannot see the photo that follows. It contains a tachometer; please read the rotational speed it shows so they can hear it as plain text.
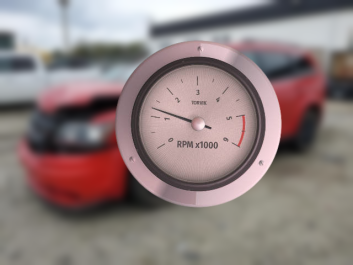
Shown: 1250 rpm
